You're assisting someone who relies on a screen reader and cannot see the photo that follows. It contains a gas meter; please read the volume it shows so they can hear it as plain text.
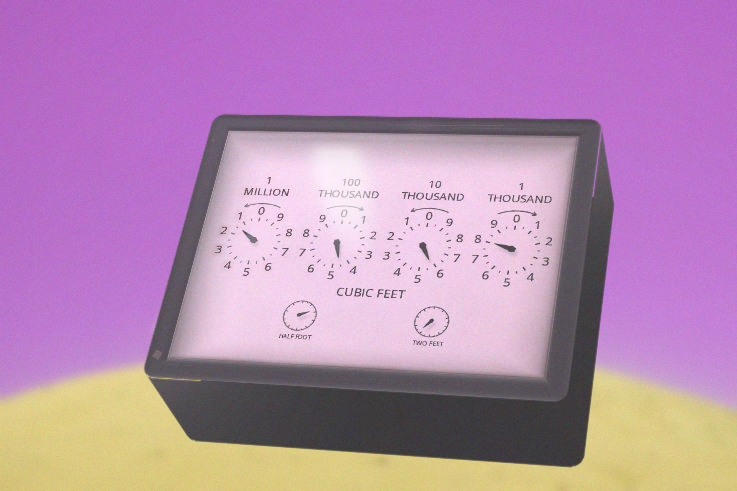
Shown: 145800 ft³
